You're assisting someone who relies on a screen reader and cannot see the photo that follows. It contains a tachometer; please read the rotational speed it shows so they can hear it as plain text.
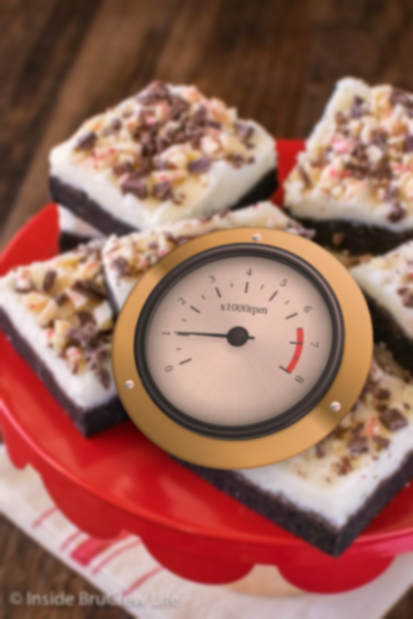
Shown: 1000 rpm
